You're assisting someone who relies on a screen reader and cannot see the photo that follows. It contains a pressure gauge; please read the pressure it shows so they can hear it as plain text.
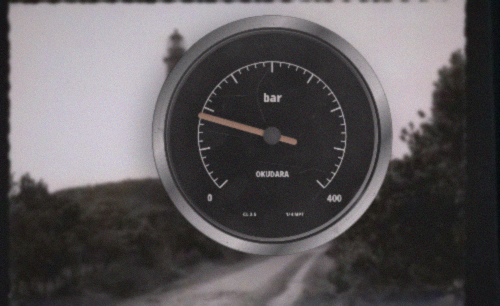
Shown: 90 bar
